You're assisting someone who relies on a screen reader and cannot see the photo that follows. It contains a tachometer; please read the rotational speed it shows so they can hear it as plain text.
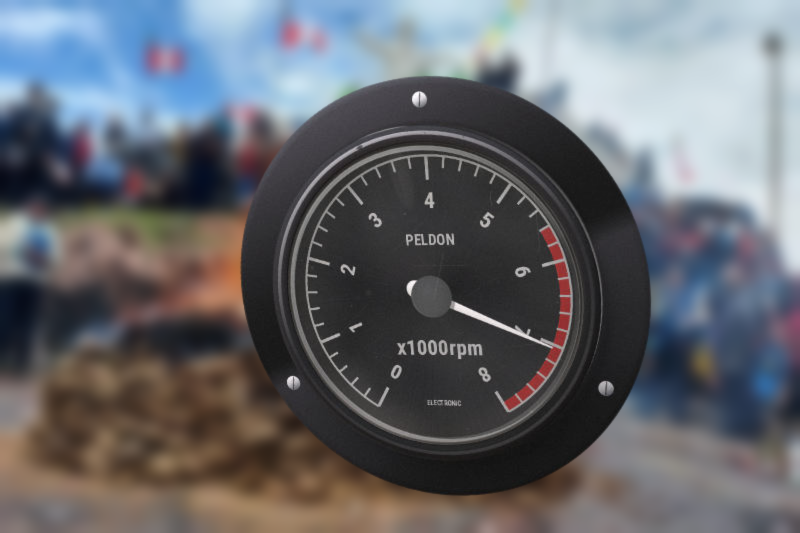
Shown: 7000 rpm
